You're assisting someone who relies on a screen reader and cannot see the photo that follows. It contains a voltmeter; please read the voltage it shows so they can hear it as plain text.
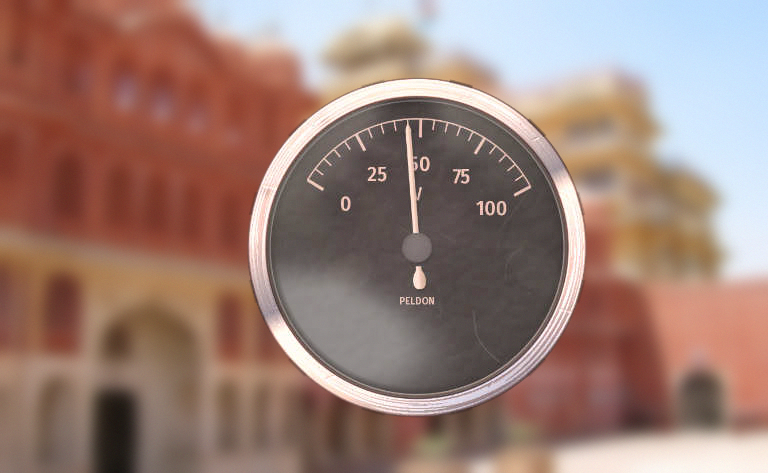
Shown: 45 V
